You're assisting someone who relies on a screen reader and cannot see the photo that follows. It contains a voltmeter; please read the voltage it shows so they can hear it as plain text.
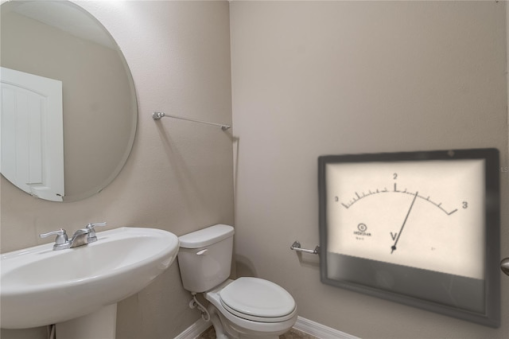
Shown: 2.4 V
